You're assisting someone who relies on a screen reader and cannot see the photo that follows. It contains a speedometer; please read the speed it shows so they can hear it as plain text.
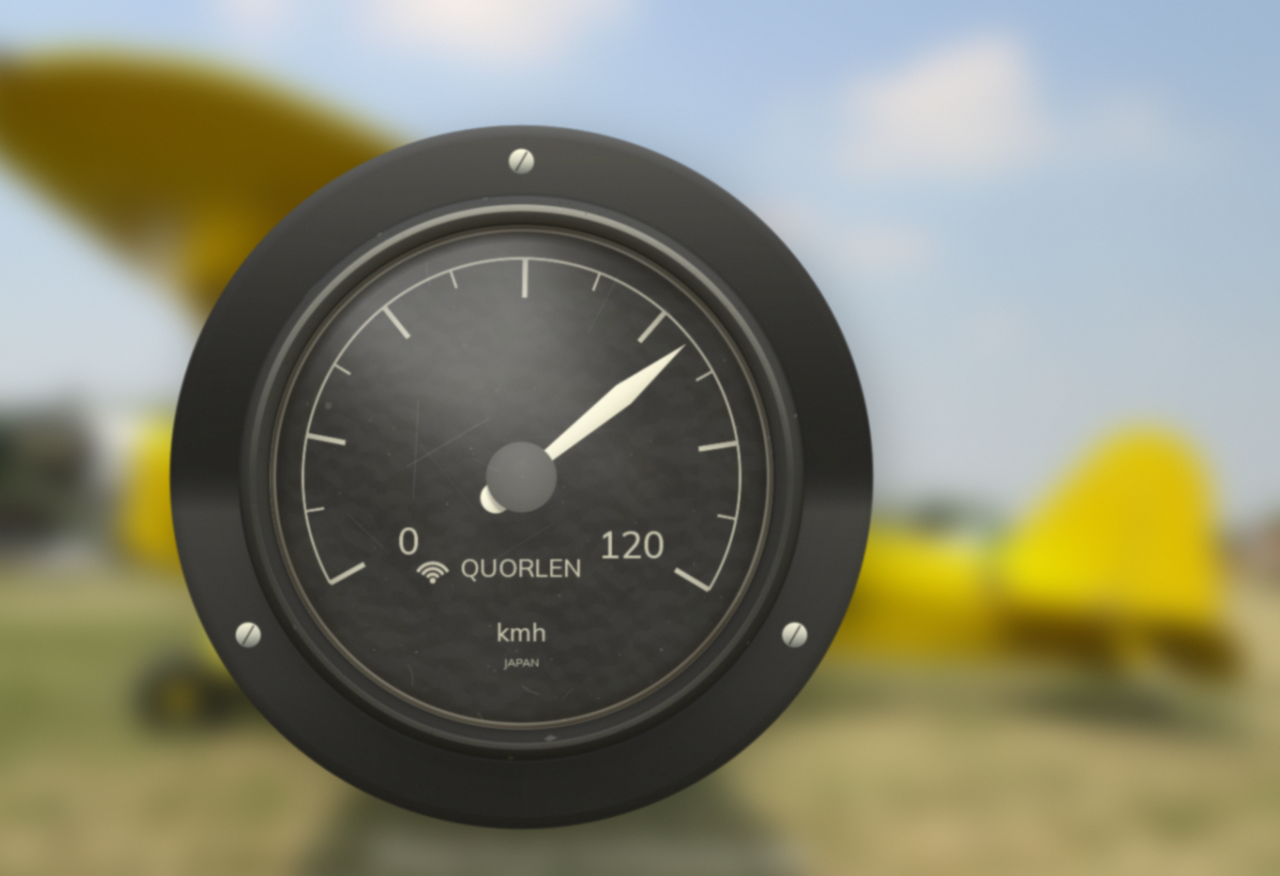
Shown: 85 km/h
